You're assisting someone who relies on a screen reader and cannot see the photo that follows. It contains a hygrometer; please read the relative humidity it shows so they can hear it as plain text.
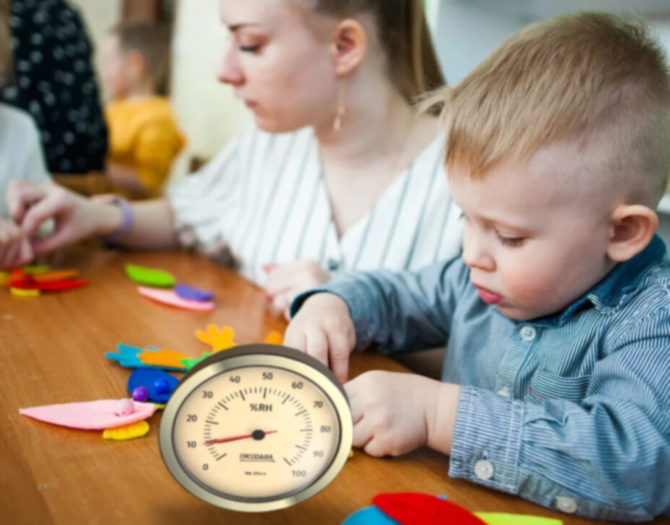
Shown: 10 %
